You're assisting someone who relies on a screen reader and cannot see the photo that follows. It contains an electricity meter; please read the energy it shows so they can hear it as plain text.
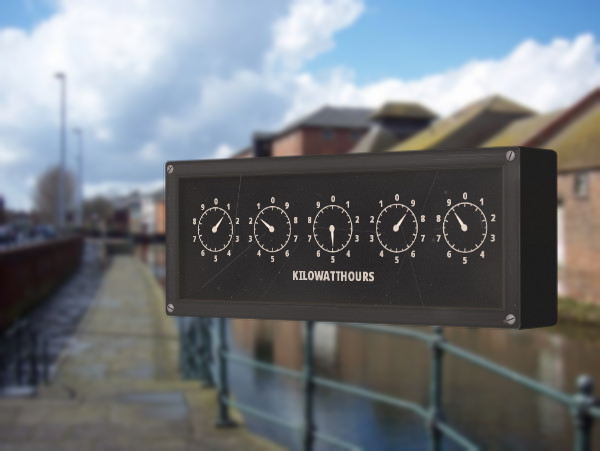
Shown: 11489 kWh
